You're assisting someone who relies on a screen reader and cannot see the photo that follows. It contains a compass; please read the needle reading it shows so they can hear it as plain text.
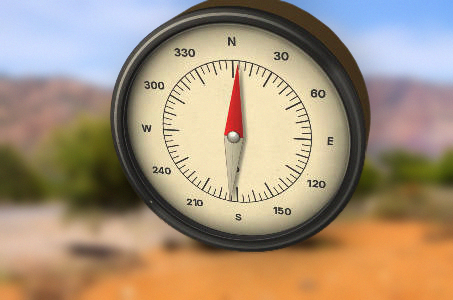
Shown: 5 °
